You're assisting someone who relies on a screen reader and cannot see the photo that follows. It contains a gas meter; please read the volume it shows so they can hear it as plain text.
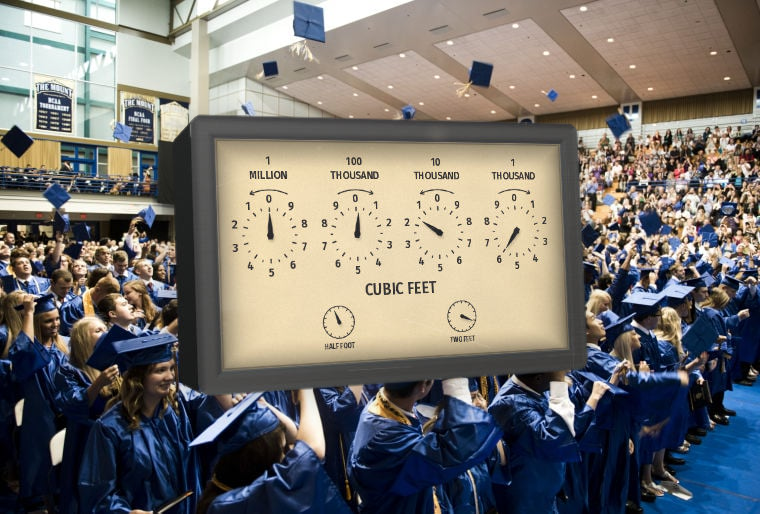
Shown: 1600 ft³
